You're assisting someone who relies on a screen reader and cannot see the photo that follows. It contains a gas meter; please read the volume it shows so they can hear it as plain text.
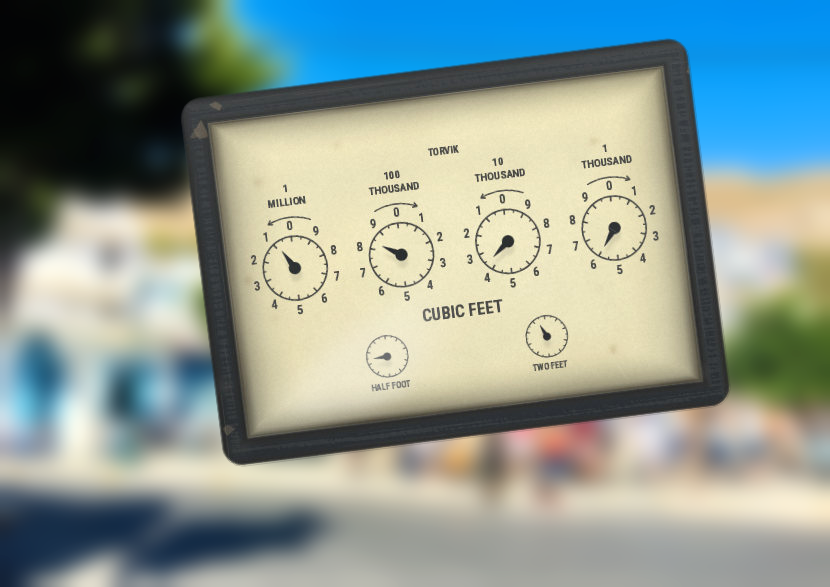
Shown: 83600 ft³
